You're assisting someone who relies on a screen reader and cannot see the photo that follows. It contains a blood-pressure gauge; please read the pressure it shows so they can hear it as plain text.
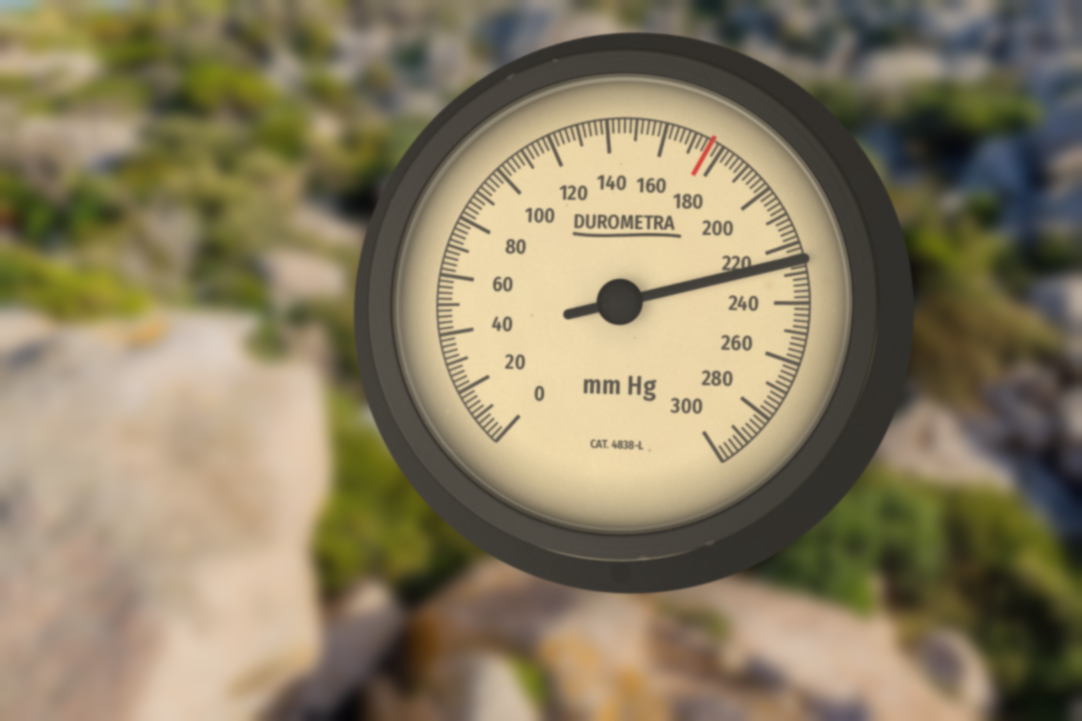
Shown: 226 mmHg
